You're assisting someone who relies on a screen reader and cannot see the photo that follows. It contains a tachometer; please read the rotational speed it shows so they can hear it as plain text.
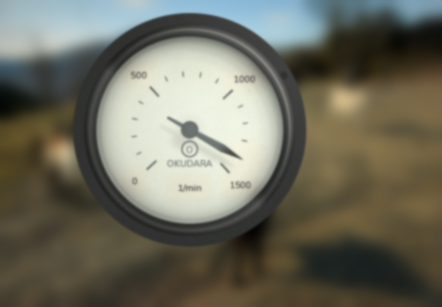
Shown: 1400 rpm
